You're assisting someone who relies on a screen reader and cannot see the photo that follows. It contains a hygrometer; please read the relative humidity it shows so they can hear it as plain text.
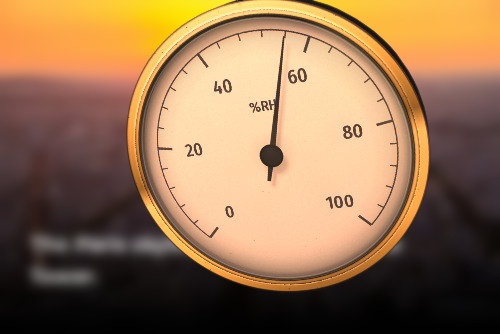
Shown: 56 %
